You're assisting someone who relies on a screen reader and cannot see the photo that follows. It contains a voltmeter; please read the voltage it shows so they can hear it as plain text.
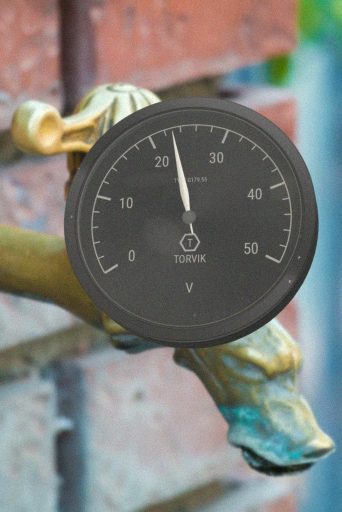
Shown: 23 V
